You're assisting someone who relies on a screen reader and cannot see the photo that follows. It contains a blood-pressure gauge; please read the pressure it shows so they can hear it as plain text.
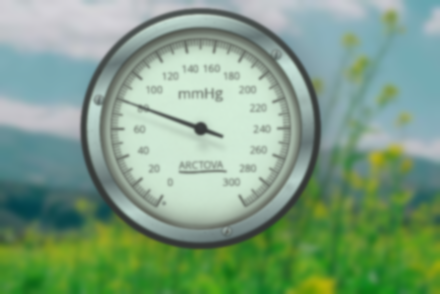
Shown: 80 mmHg
